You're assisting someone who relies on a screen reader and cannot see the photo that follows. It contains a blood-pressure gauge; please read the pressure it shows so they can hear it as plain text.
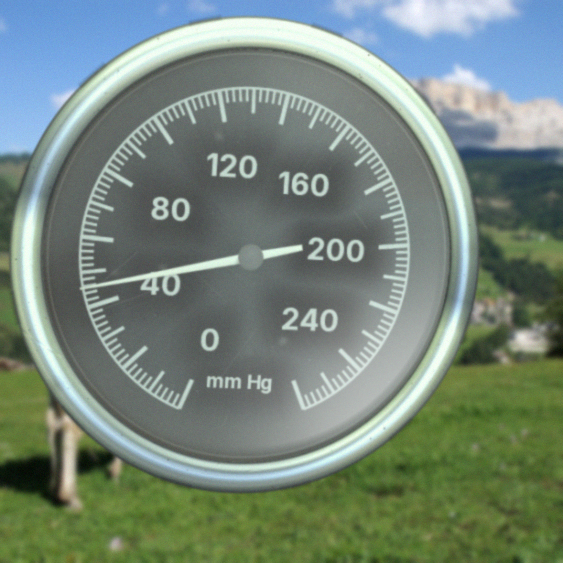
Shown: 46 mmHg
